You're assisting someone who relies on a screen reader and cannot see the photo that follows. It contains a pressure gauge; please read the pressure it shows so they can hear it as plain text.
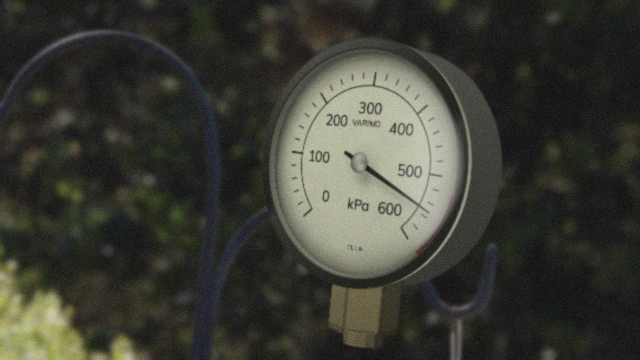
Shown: 550 kPa
